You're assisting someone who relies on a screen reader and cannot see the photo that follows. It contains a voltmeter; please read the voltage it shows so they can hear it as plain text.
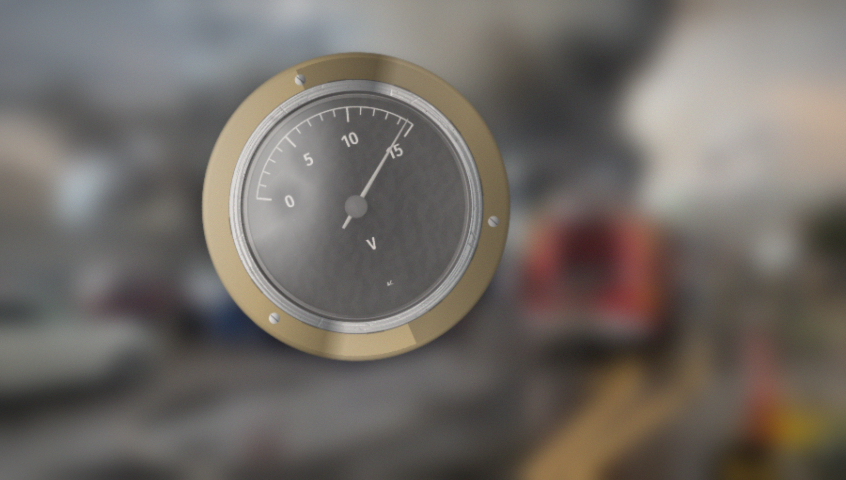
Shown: 14.5 V
